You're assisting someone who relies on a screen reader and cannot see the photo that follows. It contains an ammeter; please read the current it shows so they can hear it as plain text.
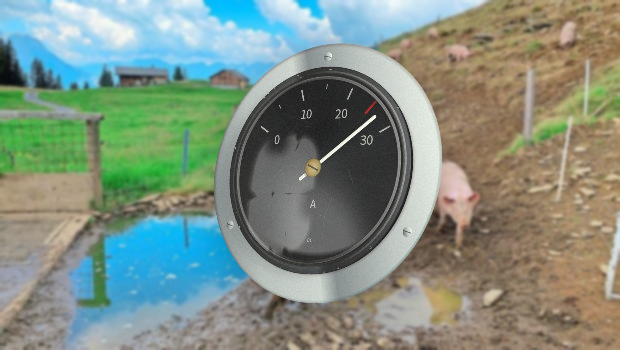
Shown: 27.5 A
